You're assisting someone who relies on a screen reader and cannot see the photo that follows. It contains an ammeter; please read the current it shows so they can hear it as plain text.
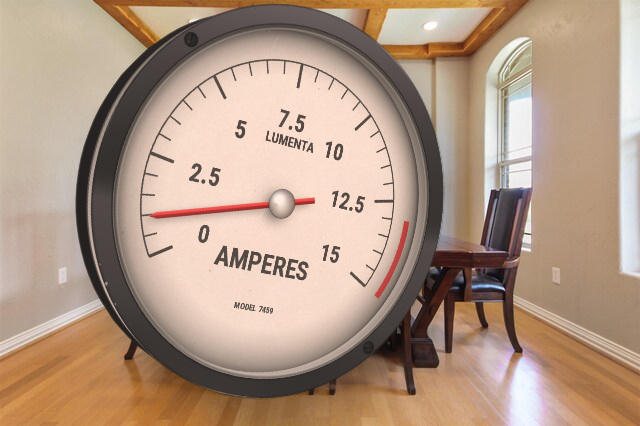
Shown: 1 A
